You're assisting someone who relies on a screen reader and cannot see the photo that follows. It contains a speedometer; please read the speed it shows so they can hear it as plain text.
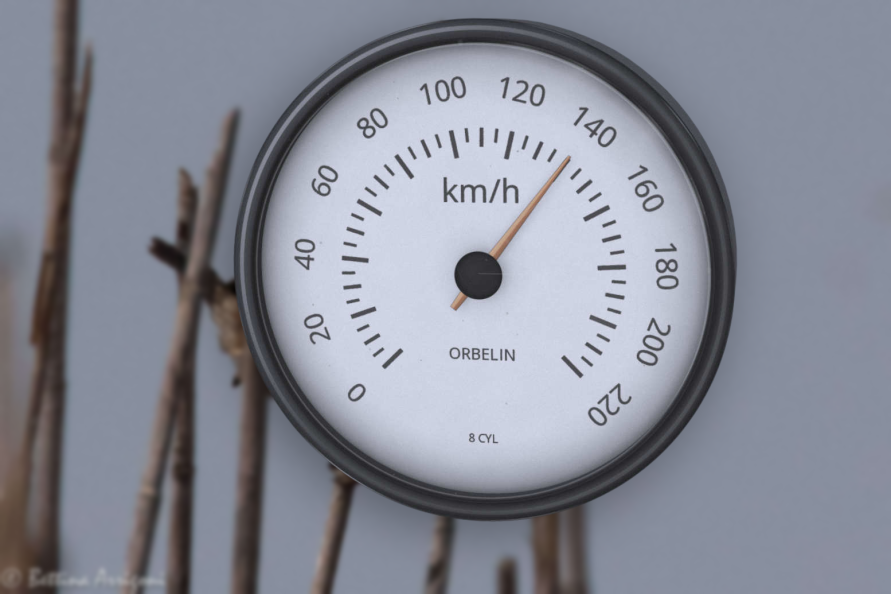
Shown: 140 km/h
